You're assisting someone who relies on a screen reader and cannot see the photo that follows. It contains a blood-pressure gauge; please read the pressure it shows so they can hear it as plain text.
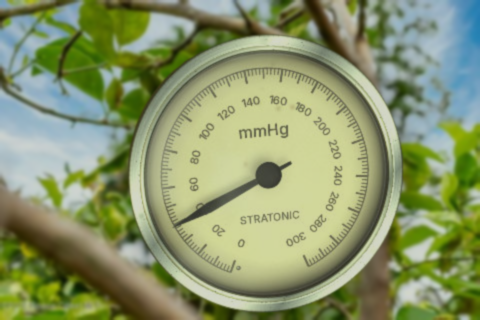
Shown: 40 mmHg
